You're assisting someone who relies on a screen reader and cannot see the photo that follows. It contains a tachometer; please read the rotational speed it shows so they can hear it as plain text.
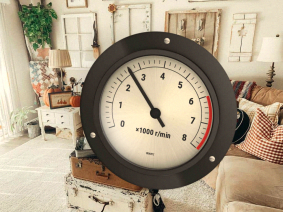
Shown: 2600 rpm
